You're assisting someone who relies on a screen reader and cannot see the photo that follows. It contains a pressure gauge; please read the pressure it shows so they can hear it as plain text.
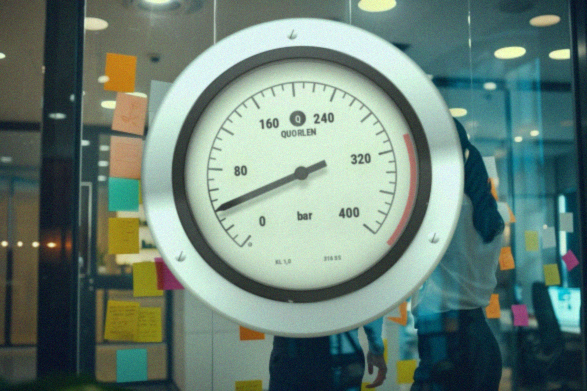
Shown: 40 bar
